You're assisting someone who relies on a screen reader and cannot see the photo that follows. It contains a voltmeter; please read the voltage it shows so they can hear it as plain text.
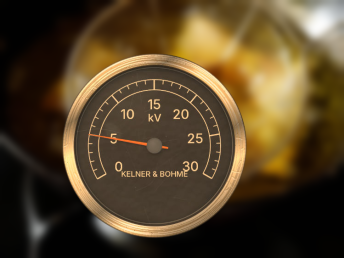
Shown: 5 kV
